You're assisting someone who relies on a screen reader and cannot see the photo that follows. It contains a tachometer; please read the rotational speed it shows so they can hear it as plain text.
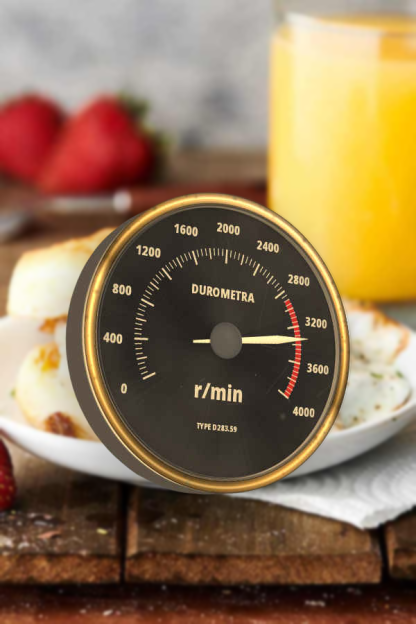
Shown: 3350 rpm
